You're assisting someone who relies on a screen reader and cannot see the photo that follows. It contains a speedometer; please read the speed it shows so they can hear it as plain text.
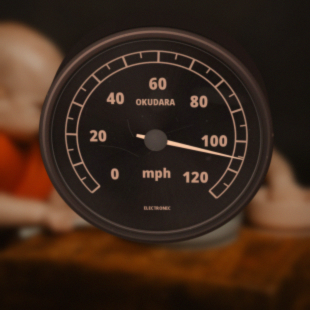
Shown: 105 mph
